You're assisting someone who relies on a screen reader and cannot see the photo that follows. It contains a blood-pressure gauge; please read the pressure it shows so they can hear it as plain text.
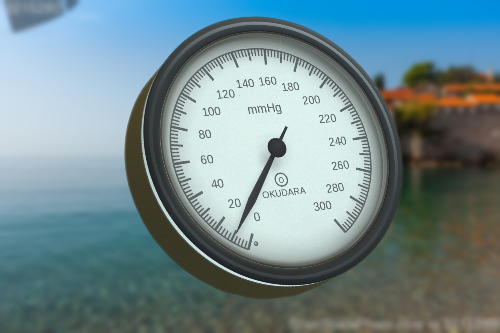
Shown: 10 mmHg
